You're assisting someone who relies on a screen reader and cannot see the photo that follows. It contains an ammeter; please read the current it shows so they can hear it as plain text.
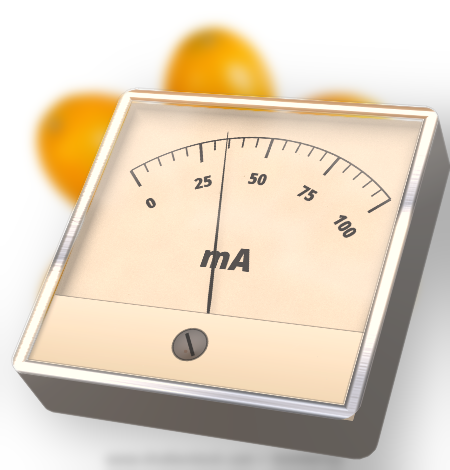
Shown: 35 mA
